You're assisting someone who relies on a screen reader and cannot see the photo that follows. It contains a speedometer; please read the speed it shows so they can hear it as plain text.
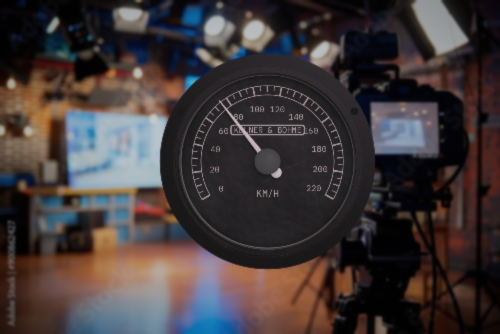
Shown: 75 km/h
